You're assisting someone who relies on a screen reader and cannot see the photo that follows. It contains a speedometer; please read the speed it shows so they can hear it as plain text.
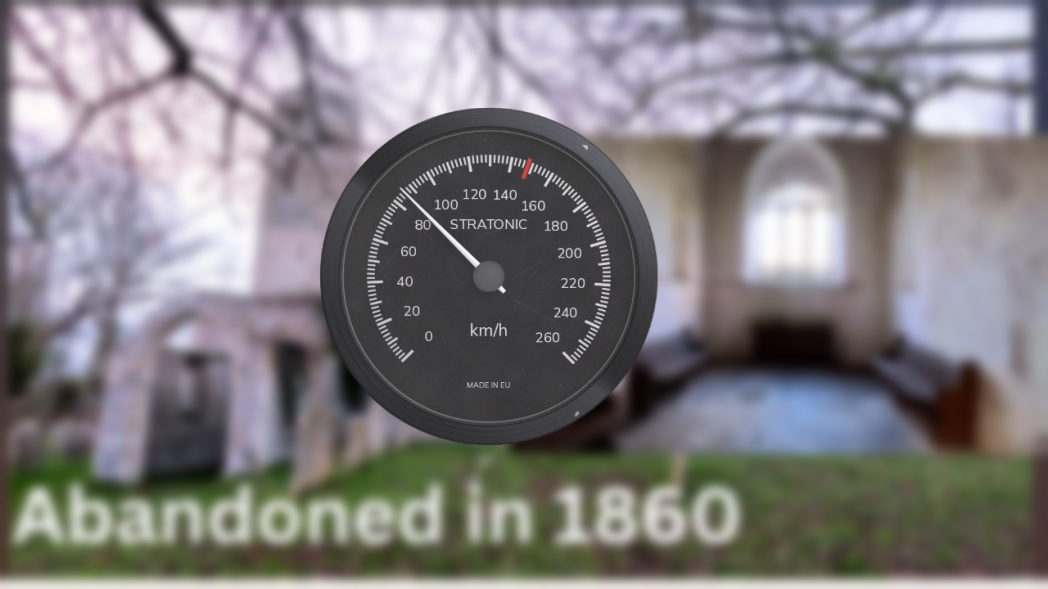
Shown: 86 km/h
